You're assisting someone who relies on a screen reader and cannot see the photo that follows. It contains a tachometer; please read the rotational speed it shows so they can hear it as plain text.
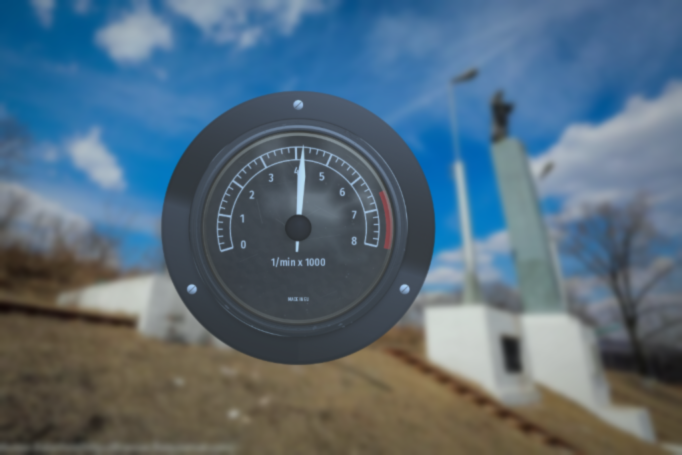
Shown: 4200 rpm
